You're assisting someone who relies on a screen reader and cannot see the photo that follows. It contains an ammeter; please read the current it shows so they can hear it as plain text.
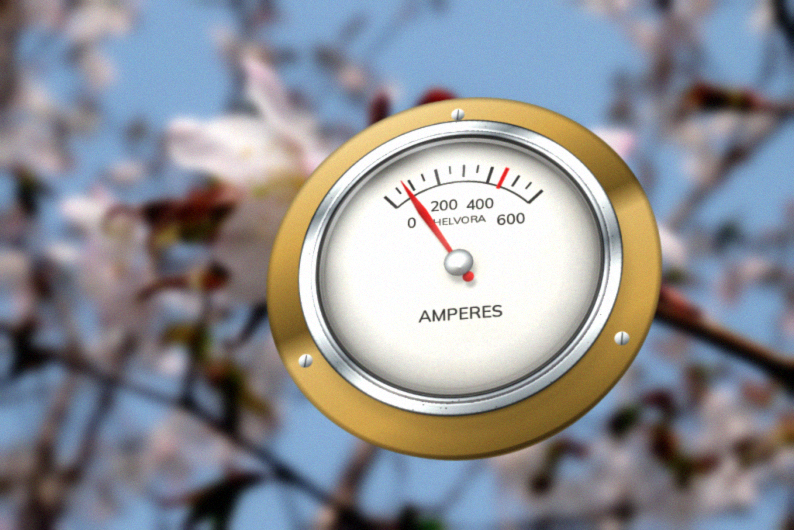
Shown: 75 A
